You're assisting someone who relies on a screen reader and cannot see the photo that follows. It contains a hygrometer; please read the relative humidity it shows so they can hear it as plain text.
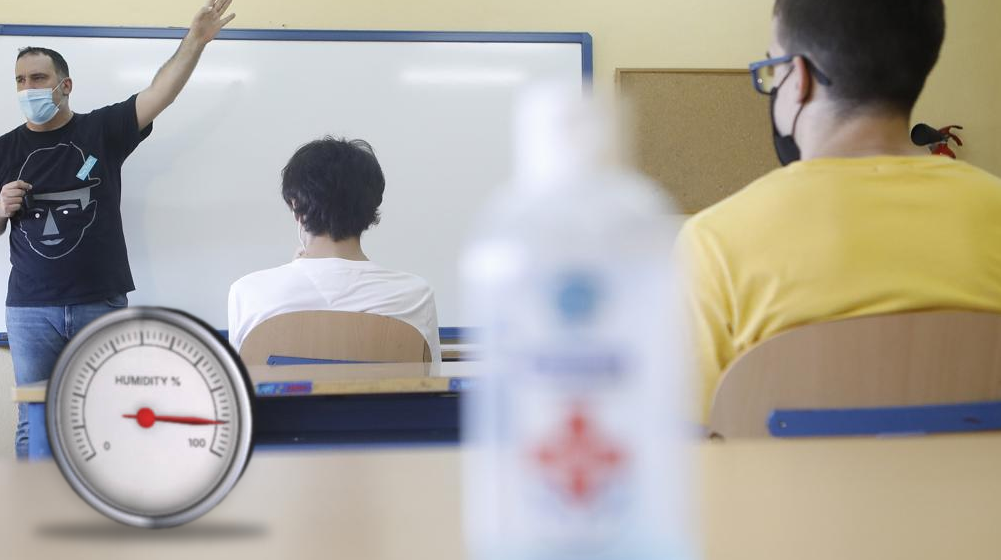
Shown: 90 %
